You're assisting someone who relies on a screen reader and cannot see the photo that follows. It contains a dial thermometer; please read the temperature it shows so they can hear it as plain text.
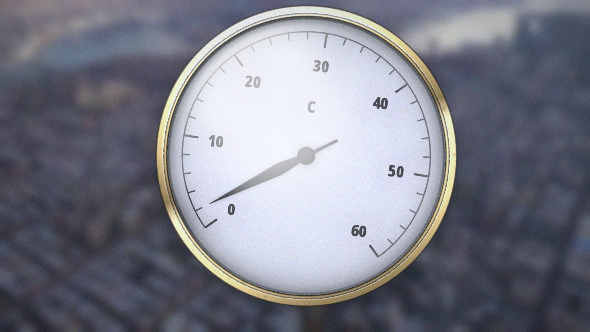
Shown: 2 °C
